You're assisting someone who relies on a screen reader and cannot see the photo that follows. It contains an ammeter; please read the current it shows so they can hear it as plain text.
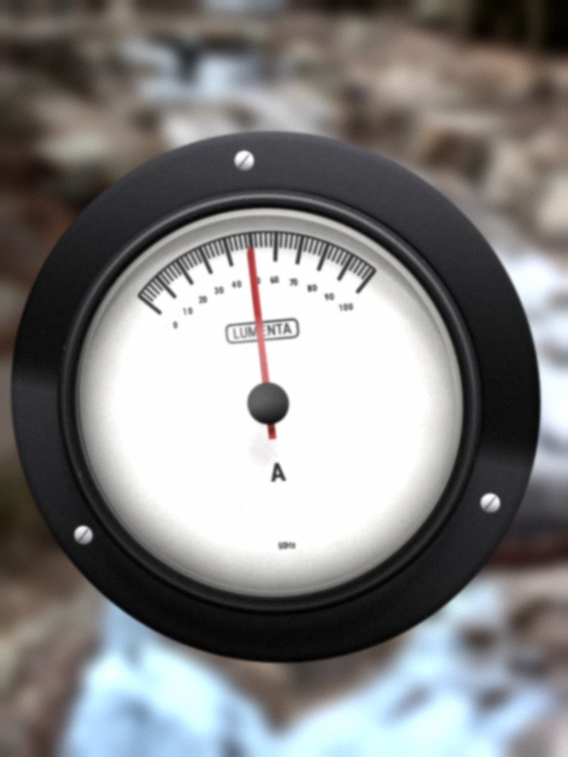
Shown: 50 A
